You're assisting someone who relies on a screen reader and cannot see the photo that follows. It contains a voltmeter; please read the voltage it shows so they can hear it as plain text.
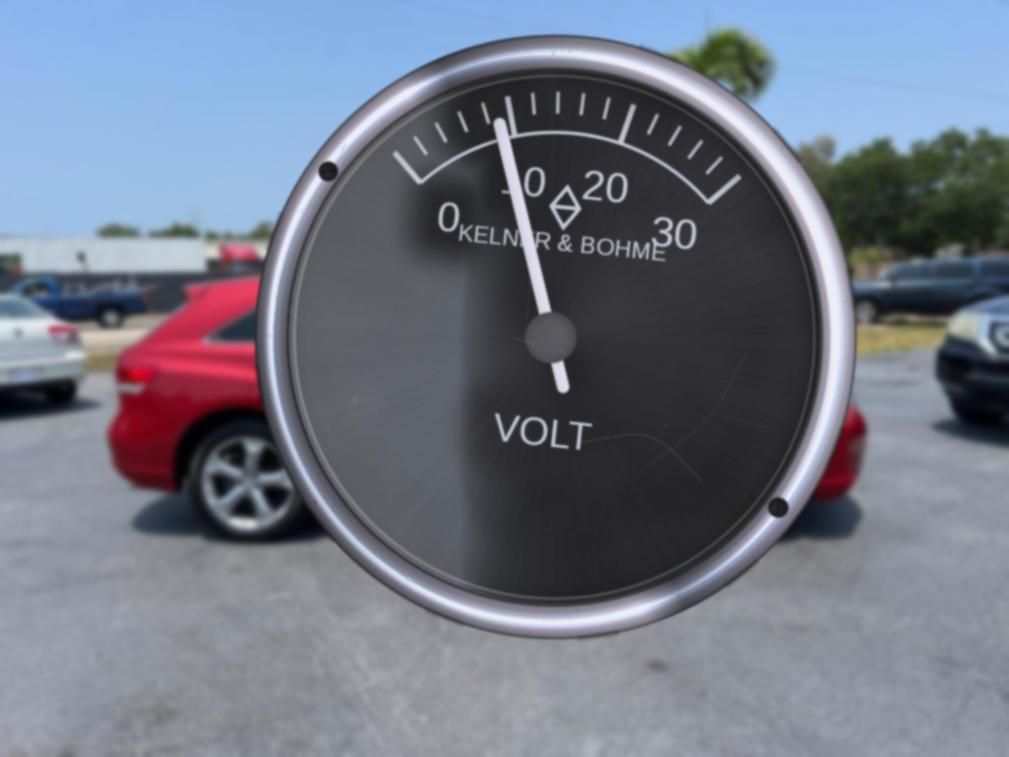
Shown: 9 V
